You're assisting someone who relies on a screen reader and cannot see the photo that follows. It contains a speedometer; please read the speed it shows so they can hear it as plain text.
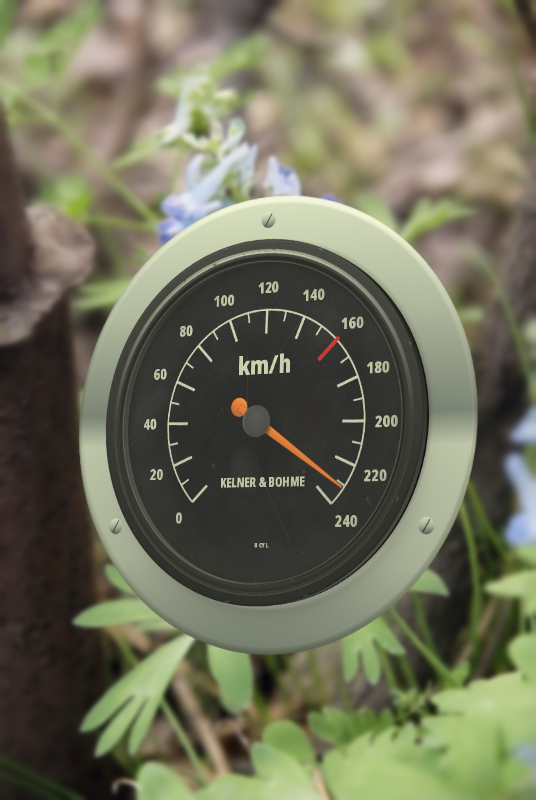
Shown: 230 km/h
